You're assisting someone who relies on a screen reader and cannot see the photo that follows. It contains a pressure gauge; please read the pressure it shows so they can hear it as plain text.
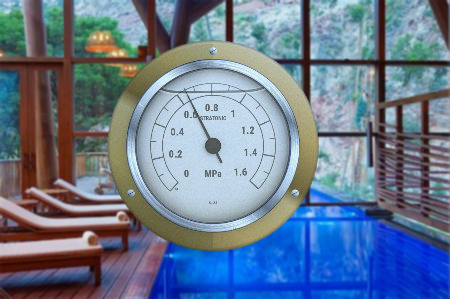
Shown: 0.65 MPa
